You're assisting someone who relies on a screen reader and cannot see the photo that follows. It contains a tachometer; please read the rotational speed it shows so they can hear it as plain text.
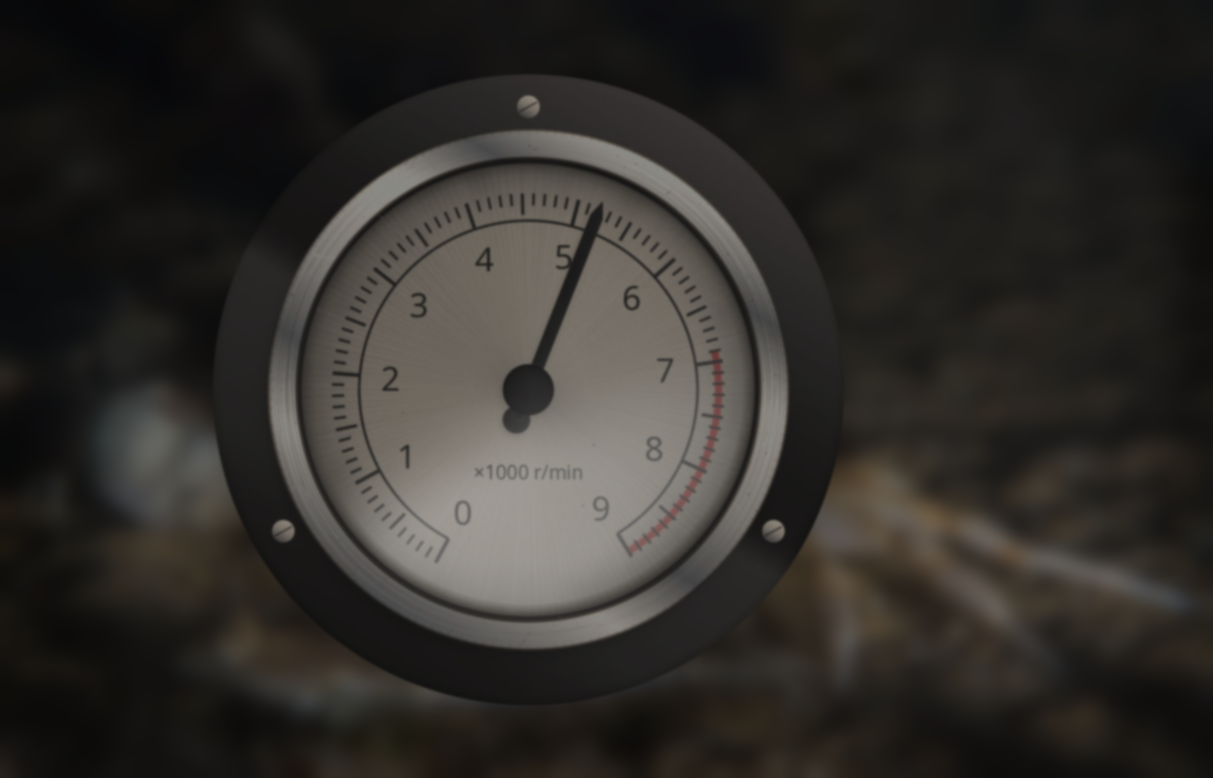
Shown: 5200 rpm
